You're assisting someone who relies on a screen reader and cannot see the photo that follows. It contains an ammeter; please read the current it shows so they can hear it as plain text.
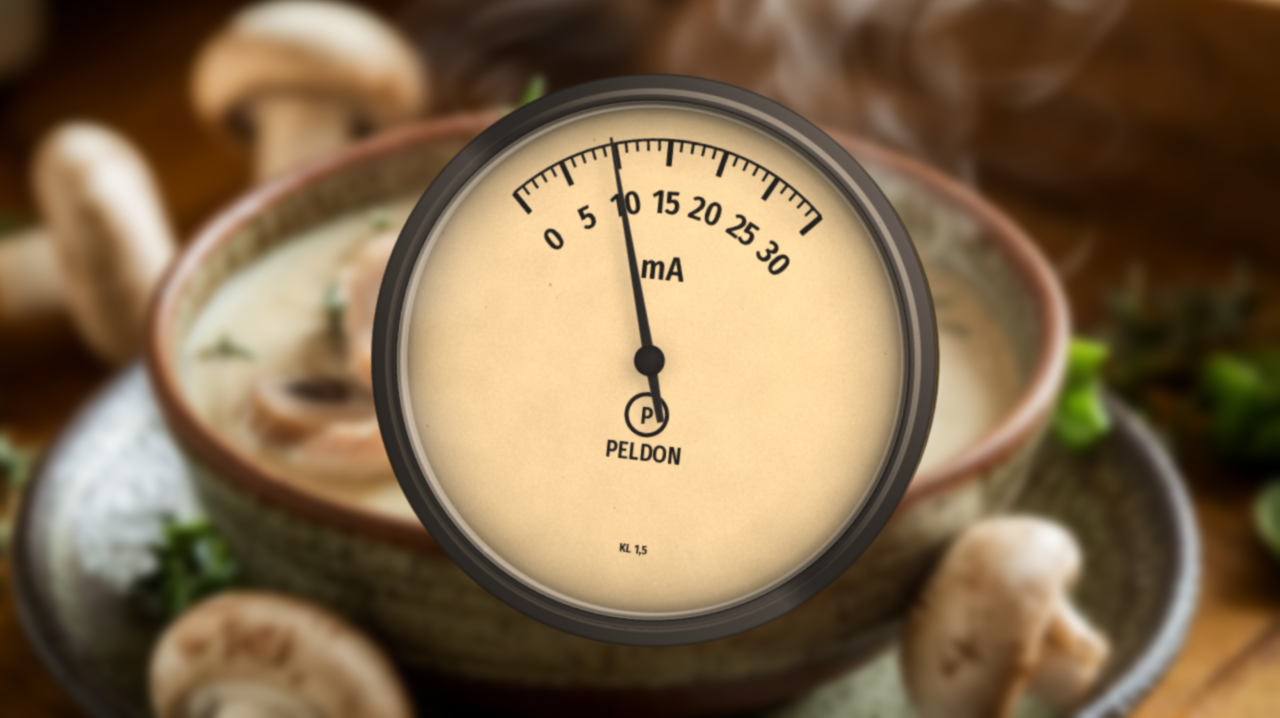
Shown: 10 mA
